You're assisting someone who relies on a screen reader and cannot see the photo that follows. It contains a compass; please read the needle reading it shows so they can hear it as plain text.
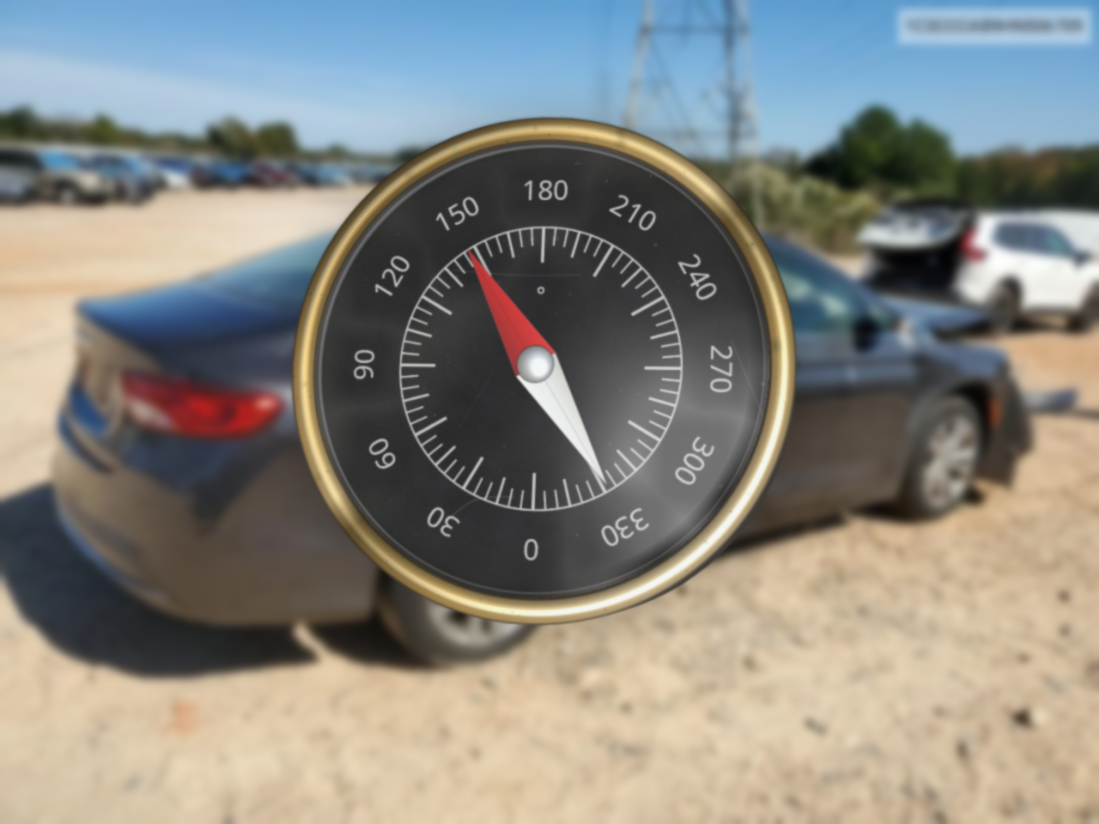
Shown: 147.5 °
